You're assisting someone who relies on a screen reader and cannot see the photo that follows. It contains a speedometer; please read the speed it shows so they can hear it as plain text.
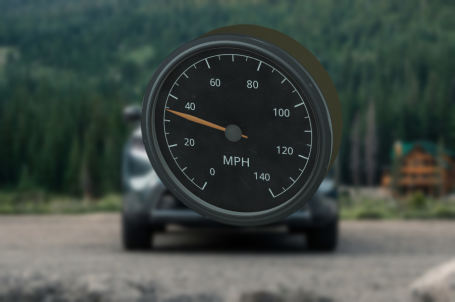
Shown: 35 mph
